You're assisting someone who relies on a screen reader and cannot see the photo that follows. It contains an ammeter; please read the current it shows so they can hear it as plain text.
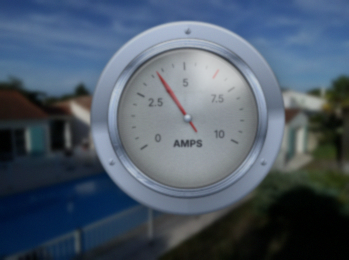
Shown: 3.75 A
